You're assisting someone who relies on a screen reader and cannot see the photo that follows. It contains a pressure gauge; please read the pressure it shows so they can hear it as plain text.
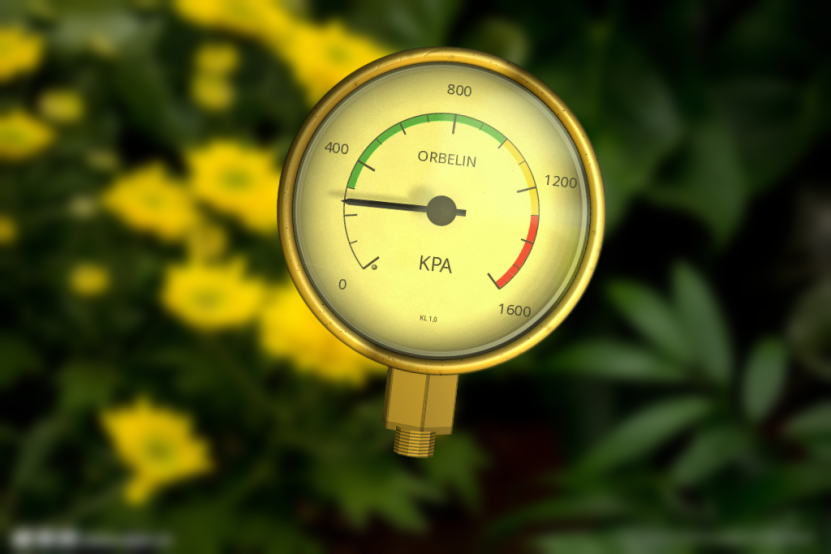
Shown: 250 kPa
